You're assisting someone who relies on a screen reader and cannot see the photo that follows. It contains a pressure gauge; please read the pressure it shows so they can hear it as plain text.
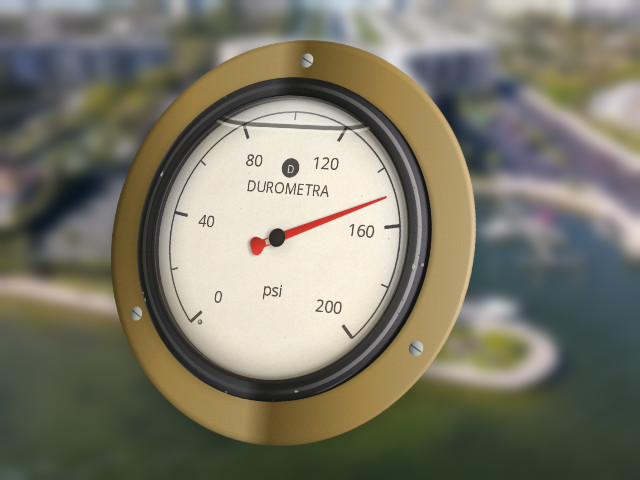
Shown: 150 psi
